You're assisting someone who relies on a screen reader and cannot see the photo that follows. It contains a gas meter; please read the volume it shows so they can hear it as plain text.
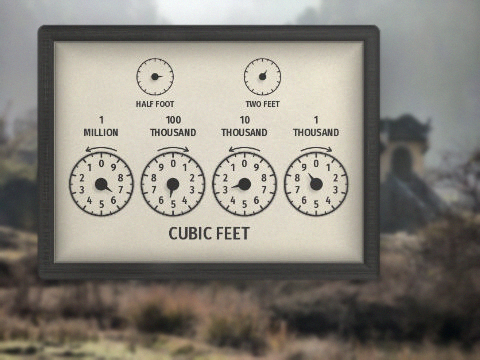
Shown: 652900 ft³
